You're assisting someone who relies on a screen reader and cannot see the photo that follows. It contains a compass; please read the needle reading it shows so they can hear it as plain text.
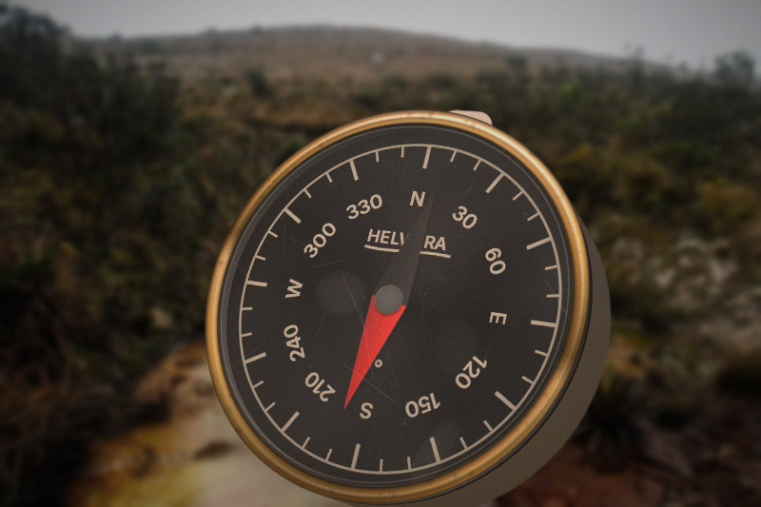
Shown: 190 °
